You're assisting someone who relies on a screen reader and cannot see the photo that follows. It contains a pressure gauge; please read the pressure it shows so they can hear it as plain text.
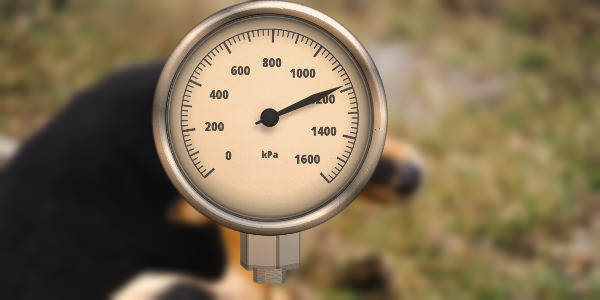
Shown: 1180 kPa
